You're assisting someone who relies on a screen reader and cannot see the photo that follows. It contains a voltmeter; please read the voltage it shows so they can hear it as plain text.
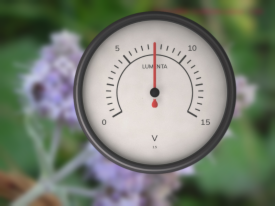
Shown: 7.5 V
